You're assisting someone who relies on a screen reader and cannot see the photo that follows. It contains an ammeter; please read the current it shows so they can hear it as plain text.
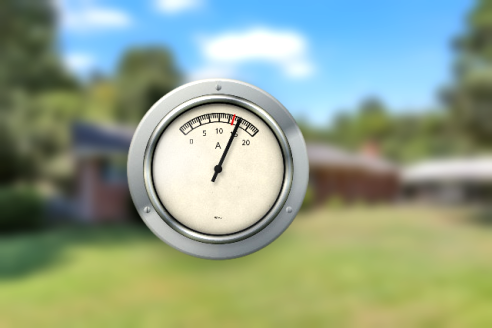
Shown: 15 A
